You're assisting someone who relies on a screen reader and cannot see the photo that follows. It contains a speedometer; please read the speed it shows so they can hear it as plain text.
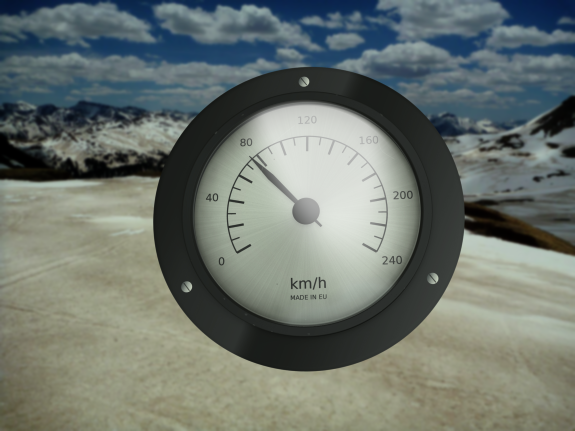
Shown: 75 km/h
